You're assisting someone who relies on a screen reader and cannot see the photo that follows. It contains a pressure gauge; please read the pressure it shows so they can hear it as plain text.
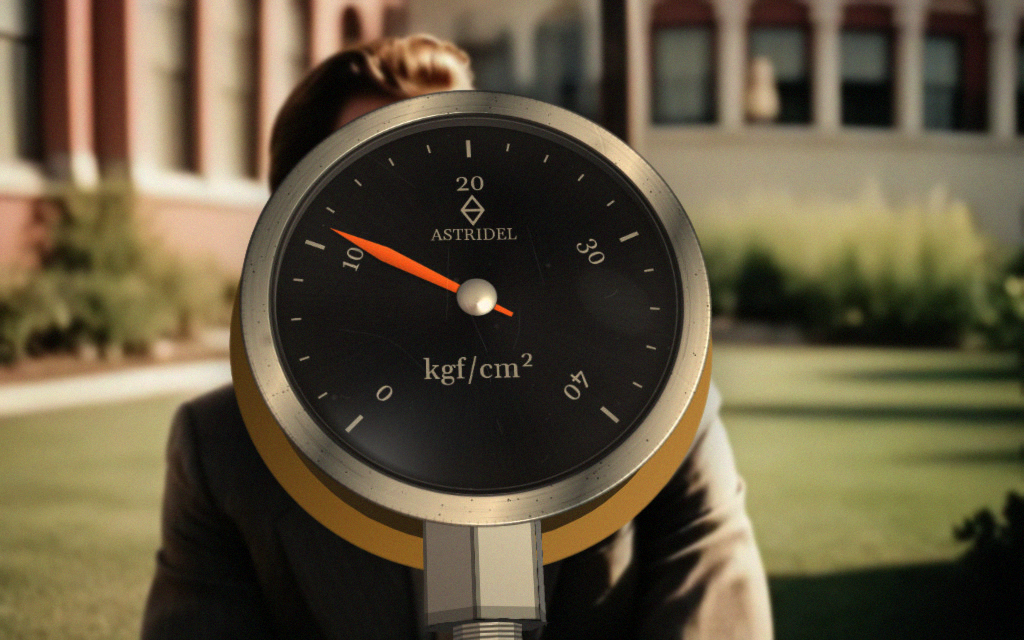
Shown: 11 kg/cm²
